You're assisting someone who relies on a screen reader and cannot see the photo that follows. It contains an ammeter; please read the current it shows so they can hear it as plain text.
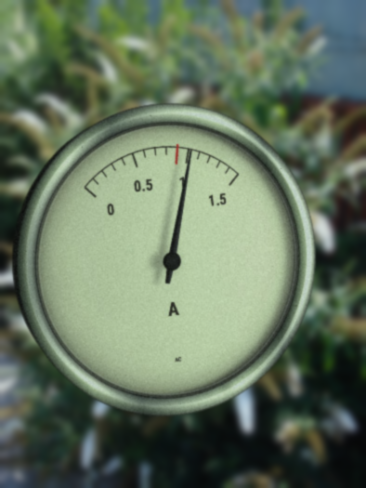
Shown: 1 A
